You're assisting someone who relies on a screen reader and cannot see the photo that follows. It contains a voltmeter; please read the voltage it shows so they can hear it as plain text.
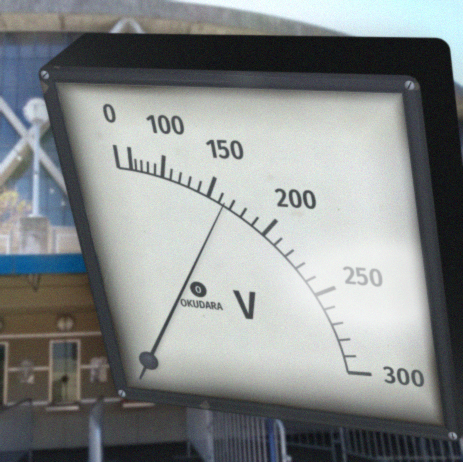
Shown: 165 V
